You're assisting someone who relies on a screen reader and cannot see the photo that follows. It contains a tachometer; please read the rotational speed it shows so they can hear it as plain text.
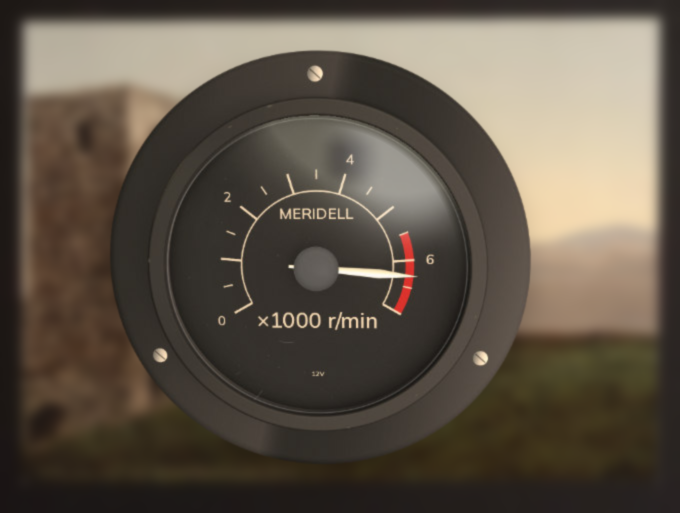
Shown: 6250 rpm
